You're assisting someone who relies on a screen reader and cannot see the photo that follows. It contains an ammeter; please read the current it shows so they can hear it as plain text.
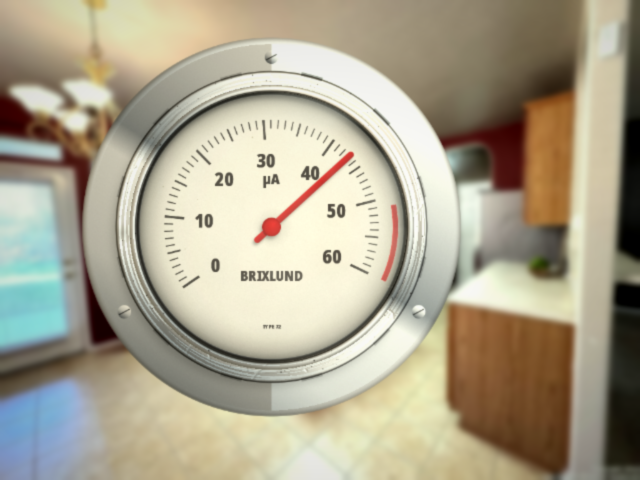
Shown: 43 µA
